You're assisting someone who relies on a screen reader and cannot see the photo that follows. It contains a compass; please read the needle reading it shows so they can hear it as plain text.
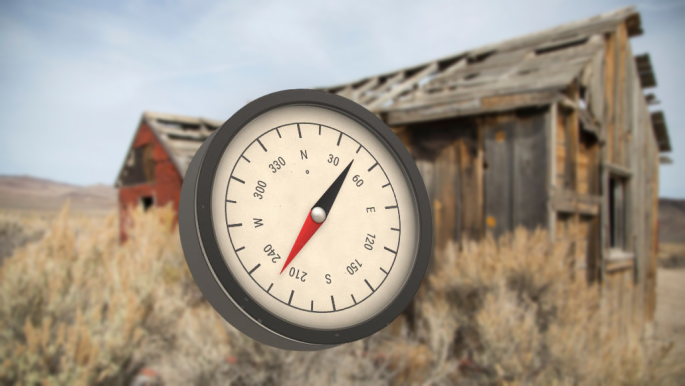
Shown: 225 °
